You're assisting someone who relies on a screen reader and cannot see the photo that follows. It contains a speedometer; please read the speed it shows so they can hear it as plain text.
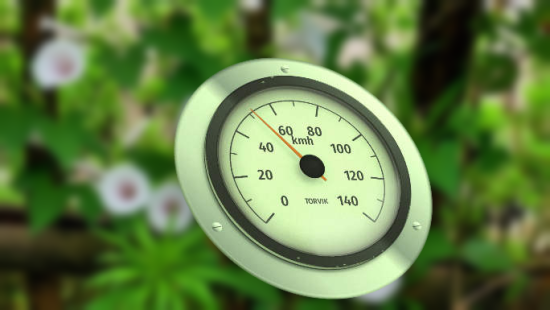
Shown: 50 km/h
